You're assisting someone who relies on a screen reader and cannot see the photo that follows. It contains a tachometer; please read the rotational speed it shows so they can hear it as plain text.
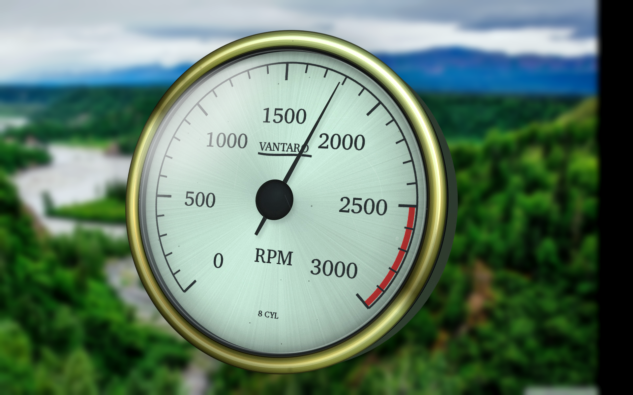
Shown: 1800 rpm
